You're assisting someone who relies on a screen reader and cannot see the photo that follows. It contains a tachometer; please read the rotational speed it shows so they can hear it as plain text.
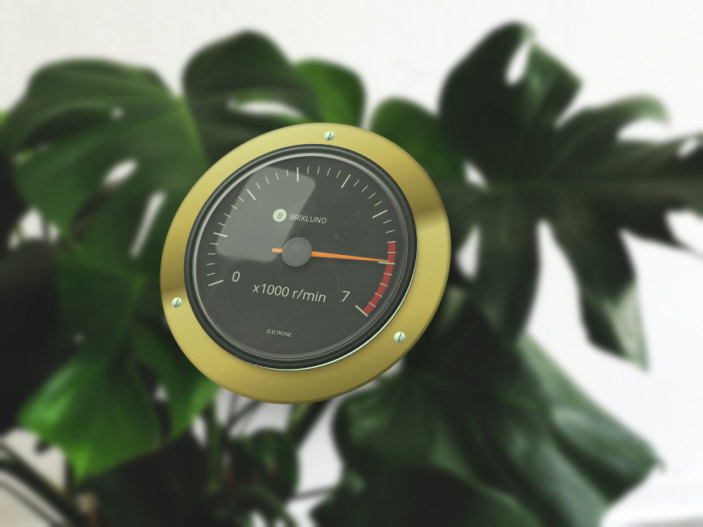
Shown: 6000 rpm
